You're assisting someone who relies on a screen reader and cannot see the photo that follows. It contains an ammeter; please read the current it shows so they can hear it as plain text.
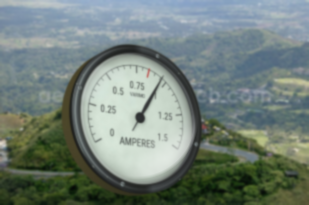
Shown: 0.95 A
